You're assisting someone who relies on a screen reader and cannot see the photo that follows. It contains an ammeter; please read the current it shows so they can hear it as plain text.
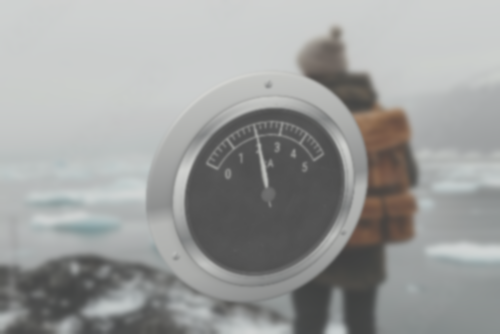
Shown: 2 kA
